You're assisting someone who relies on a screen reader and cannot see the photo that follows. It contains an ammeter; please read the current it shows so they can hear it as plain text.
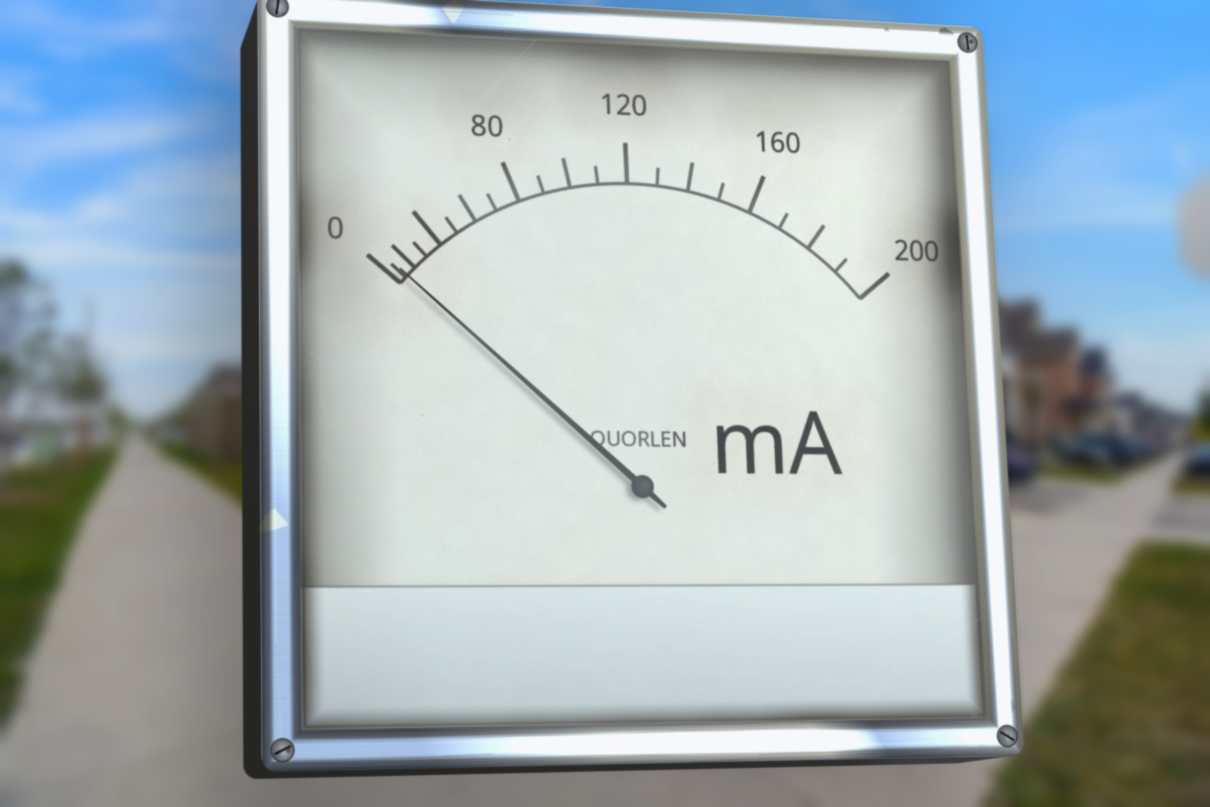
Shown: 10 mA
